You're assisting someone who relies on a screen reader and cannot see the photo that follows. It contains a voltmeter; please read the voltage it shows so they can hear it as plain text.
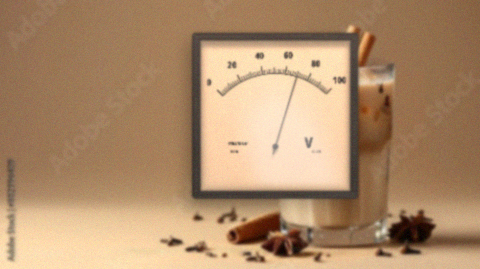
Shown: 70 V
